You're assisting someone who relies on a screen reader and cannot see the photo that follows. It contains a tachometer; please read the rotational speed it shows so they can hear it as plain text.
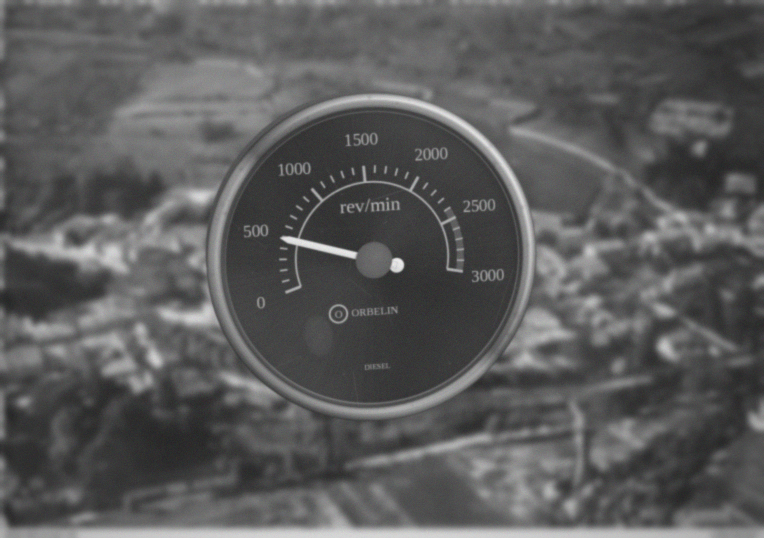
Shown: 500 rpm
